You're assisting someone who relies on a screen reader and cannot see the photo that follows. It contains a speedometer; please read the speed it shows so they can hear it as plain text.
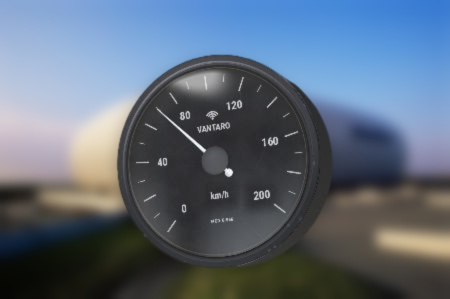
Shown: 70 km/h
